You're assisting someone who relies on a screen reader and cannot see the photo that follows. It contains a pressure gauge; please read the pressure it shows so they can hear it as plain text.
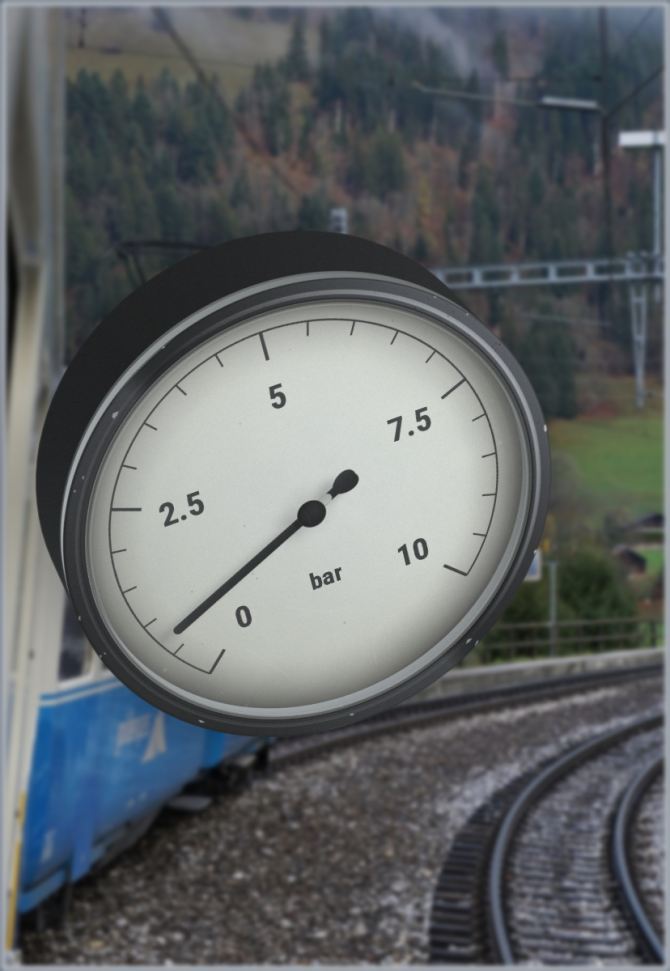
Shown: 0.75 bar
